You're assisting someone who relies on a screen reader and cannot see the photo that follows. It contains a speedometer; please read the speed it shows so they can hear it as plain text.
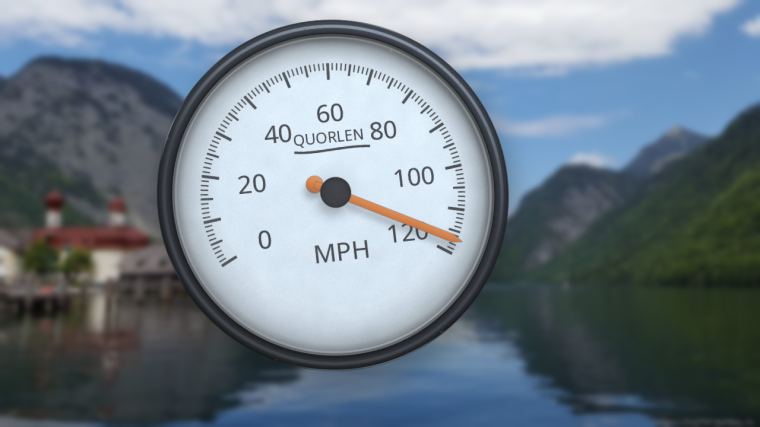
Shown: 117 mph
